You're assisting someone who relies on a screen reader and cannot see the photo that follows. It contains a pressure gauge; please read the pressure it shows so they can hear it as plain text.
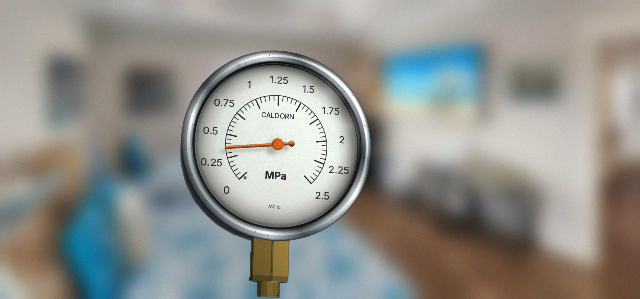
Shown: 0.35 MPa
